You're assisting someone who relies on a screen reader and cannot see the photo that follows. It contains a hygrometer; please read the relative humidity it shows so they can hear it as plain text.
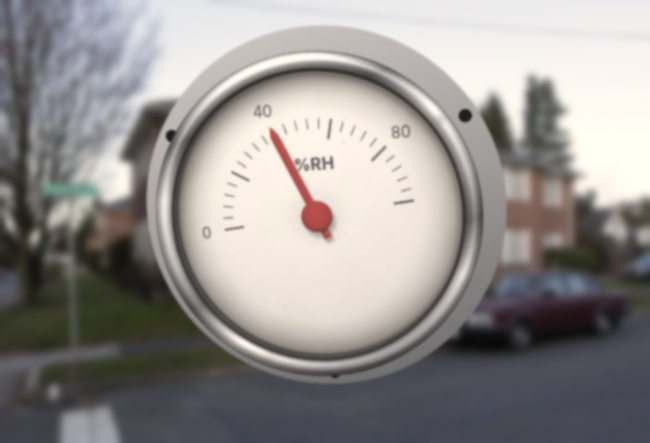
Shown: 40 %
